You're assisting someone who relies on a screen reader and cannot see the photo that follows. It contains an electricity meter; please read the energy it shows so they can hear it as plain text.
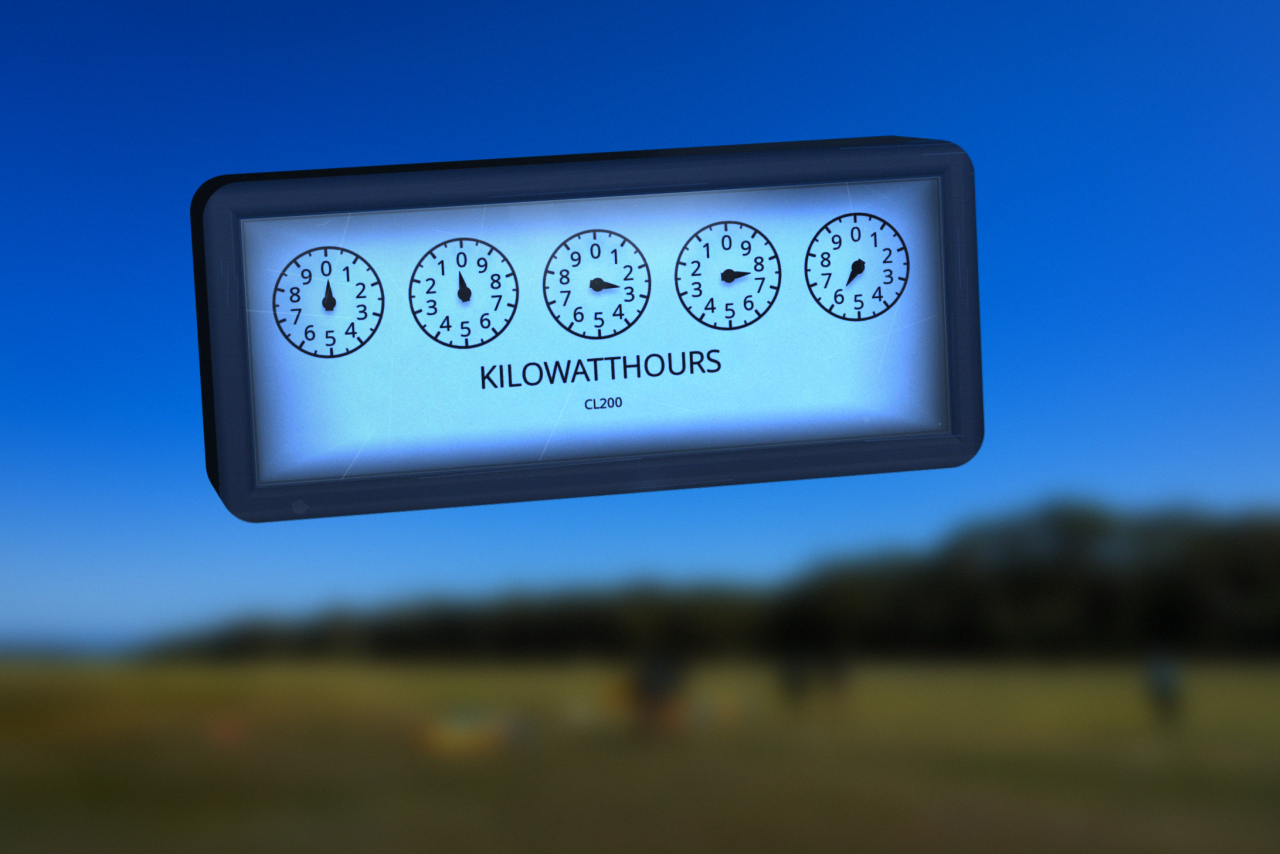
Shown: 276 kWh
